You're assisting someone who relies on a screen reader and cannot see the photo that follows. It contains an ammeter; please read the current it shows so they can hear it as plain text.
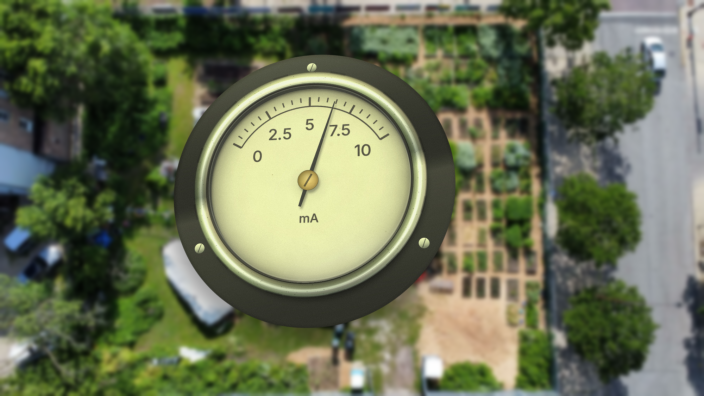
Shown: 6.5 mA
